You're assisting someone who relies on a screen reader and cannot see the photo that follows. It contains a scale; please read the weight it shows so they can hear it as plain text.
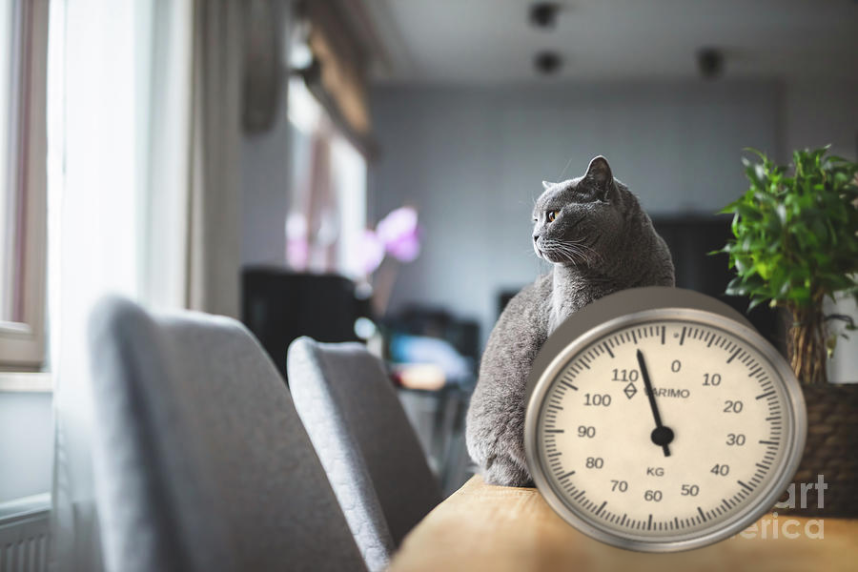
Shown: 115 kg
